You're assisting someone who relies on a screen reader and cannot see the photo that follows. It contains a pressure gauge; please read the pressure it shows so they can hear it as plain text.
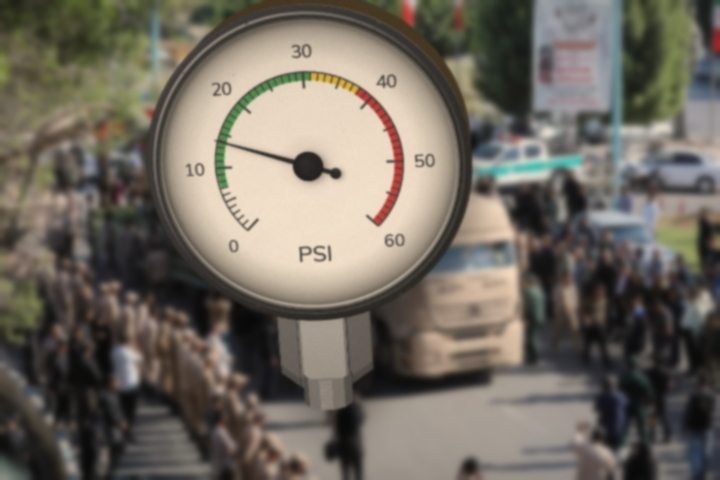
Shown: 14 psi
